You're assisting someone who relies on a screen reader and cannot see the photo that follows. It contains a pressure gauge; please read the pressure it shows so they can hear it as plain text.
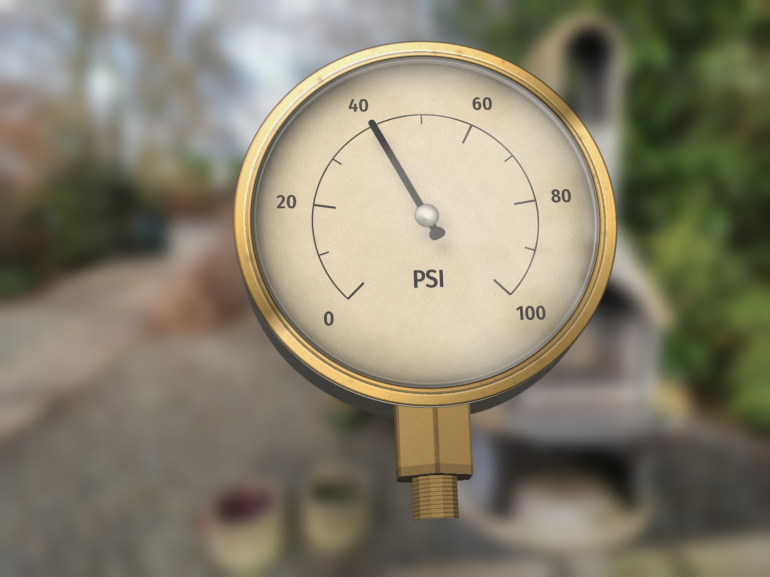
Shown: 40 psi
